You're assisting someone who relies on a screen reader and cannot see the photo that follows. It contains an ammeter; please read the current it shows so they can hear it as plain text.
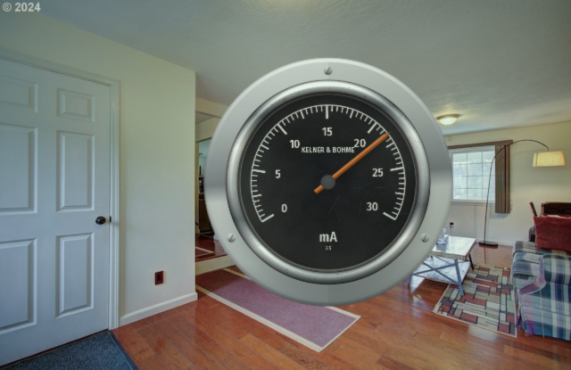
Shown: 21.5 mA
